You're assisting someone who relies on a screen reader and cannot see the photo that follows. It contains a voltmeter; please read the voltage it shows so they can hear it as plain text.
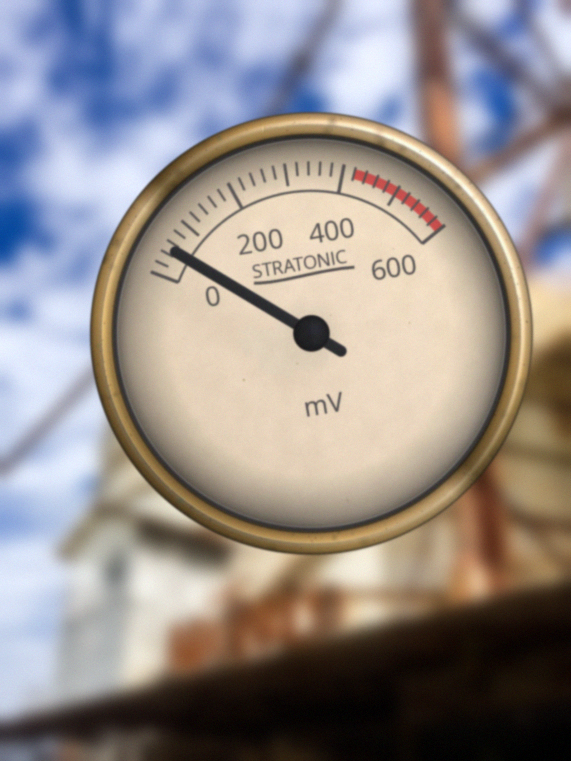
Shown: 50 mV
